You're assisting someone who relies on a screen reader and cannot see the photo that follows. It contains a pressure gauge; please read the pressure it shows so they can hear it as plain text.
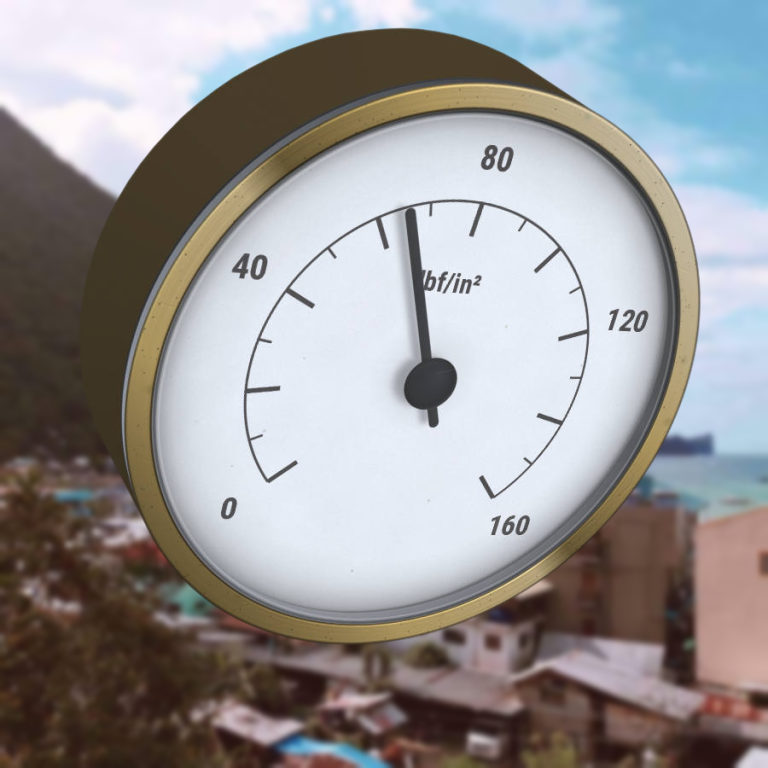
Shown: 65 psi
